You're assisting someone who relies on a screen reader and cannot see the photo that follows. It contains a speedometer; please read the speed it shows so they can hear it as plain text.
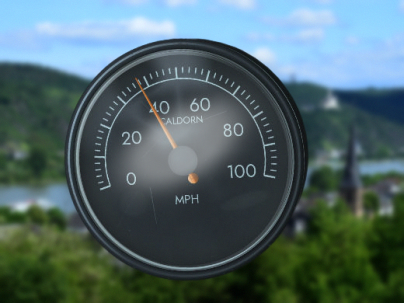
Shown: 38 mph
